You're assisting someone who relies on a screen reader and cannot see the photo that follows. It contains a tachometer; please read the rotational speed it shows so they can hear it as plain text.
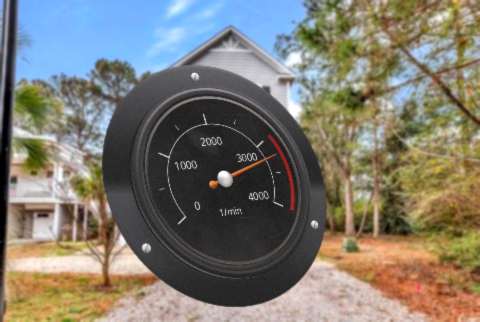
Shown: 3250 rpm
